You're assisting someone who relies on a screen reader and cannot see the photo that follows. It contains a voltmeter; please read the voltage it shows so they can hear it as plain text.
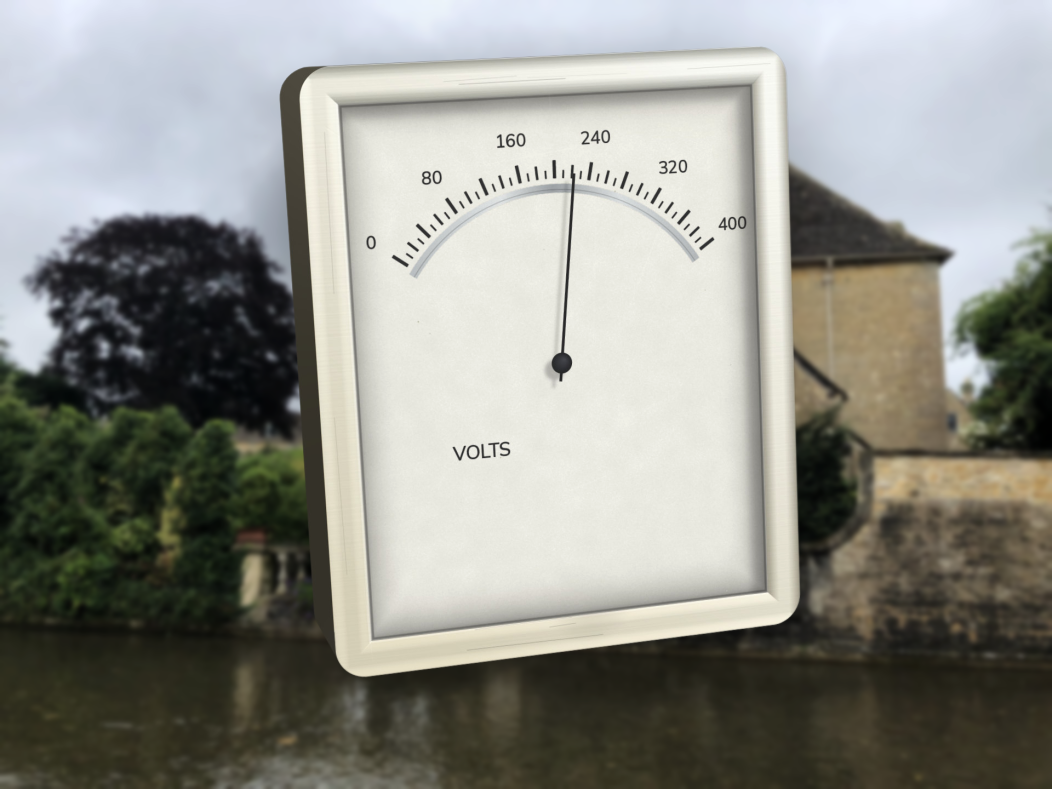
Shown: 220 V
